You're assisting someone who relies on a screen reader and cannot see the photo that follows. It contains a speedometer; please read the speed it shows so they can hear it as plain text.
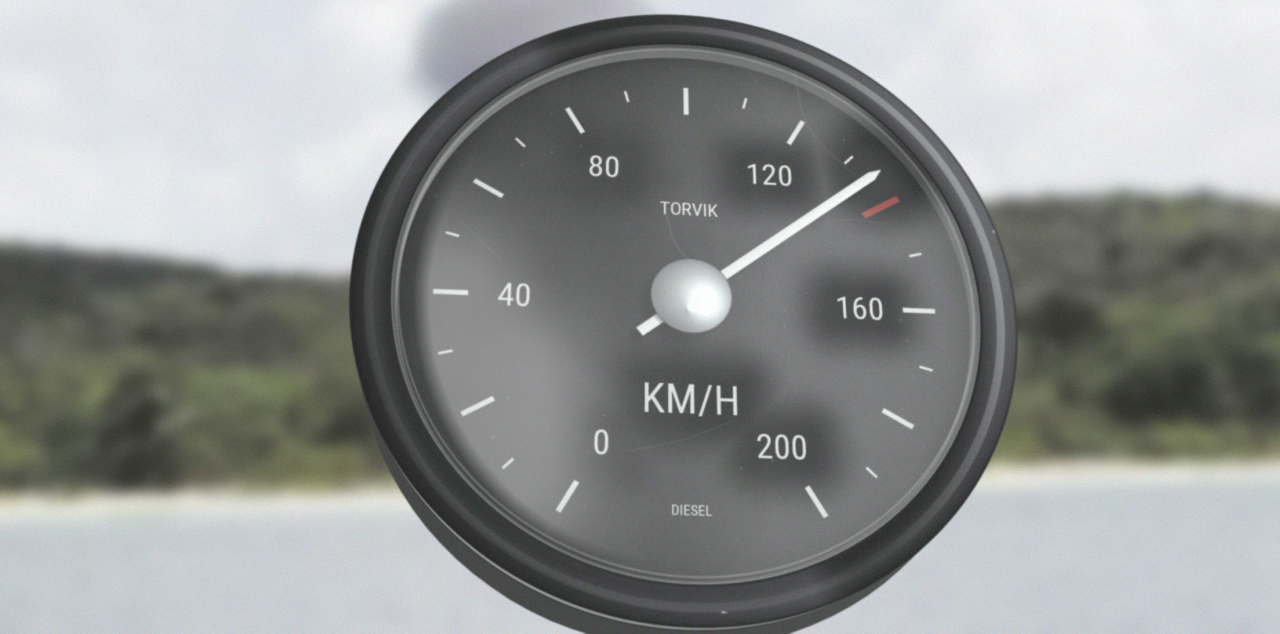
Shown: 135 km/h
